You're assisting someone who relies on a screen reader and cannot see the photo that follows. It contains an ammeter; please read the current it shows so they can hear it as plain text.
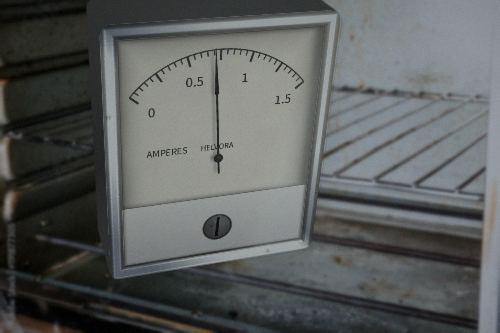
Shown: 0.7 A
